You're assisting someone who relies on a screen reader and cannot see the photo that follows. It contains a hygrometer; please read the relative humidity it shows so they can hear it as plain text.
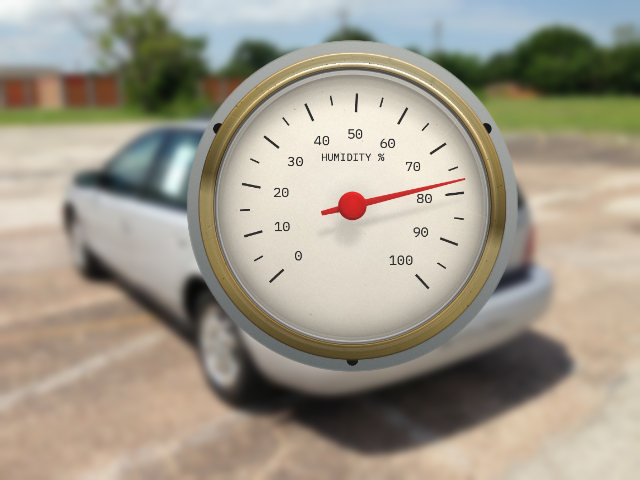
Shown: 77.5 %
